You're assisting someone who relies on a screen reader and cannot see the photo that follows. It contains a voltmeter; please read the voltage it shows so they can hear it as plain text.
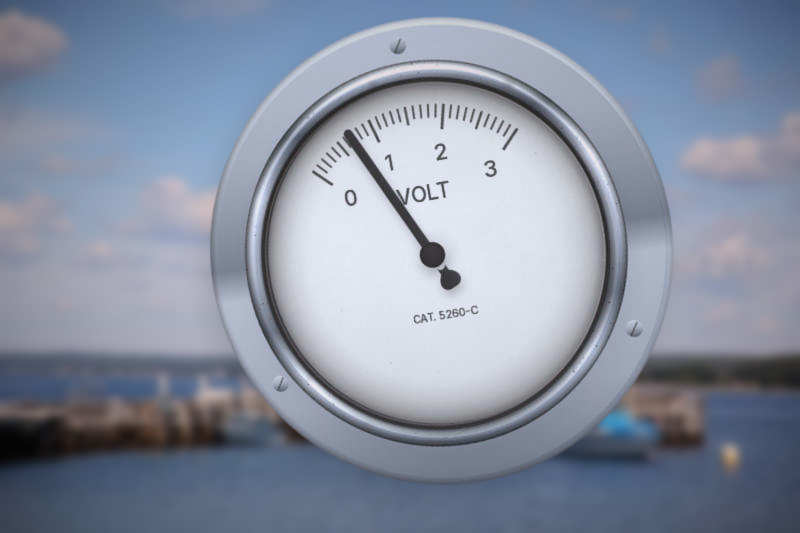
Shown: 0.7 V
